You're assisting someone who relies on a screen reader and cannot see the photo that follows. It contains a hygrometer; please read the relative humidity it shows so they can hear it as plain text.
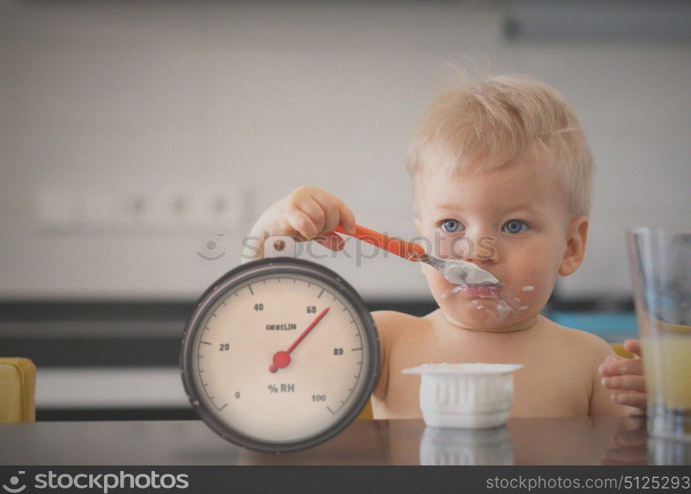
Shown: 64 %
